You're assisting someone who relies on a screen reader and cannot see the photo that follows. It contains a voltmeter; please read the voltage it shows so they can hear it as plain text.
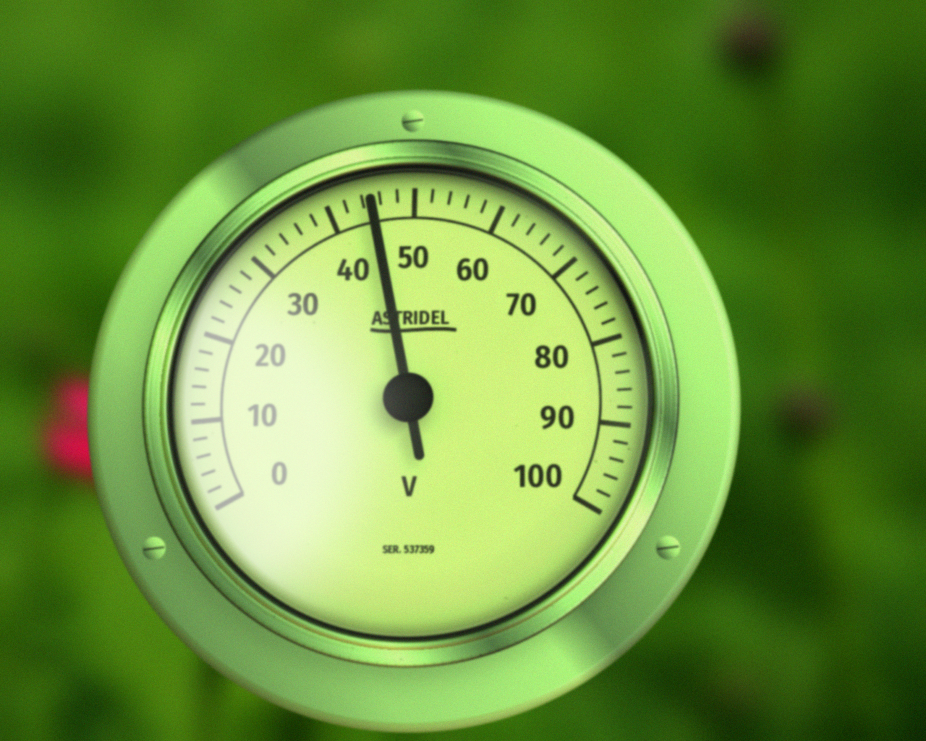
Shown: 45 V
